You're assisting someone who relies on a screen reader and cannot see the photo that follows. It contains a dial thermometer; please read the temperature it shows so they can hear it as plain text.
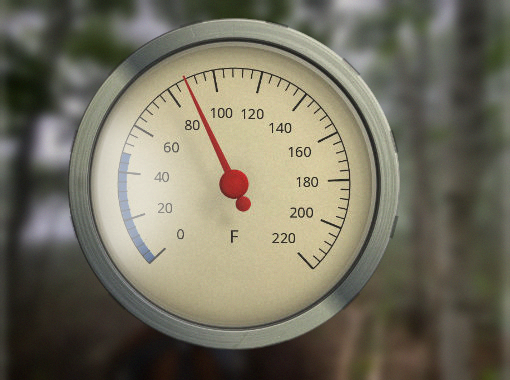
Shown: 88 °F
